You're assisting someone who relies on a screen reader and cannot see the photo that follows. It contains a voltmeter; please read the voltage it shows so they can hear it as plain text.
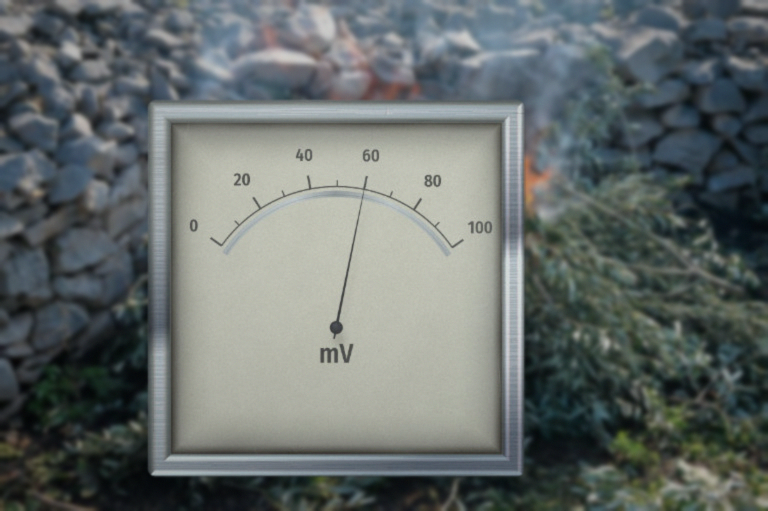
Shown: 60 mV
